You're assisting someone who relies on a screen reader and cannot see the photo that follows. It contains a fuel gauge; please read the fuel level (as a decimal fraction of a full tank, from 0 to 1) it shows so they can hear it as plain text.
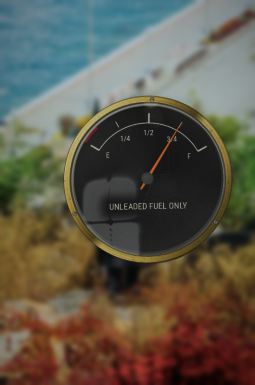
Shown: 0.75
